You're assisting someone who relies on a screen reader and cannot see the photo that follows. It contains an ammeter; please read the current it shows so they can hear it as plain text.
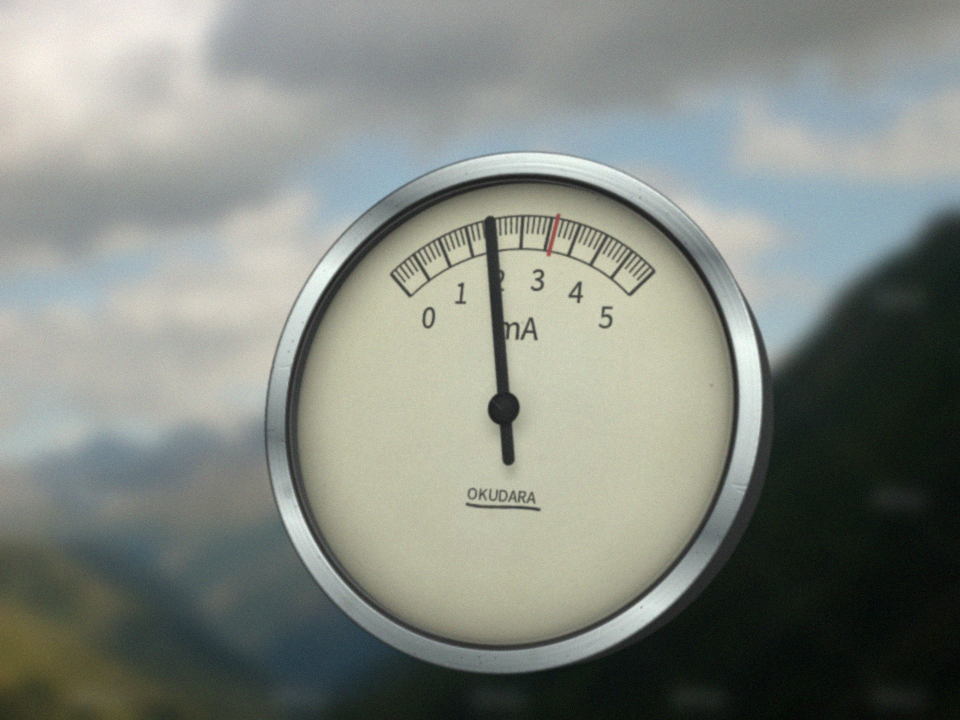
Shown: 2 mA
